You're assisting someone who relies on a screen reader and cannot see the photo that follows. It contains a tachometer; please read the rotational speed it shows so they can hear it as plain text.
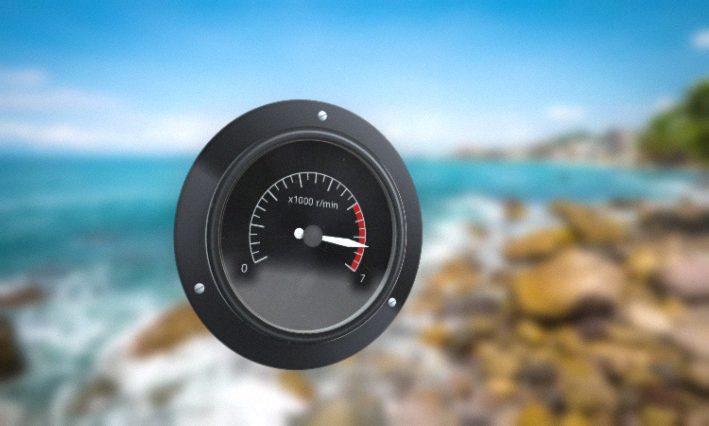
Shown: 6250 rpm
